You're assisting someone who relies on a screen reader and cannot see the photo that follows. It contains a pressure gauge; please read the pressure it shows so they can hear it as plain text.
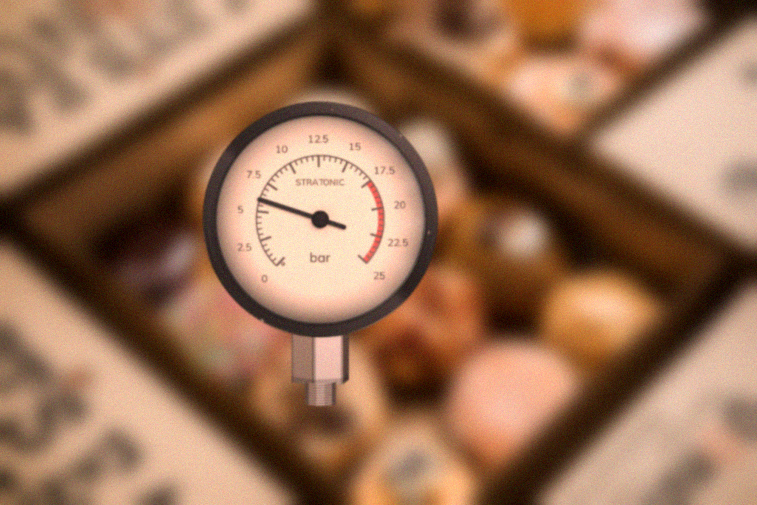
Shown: 6 bar
